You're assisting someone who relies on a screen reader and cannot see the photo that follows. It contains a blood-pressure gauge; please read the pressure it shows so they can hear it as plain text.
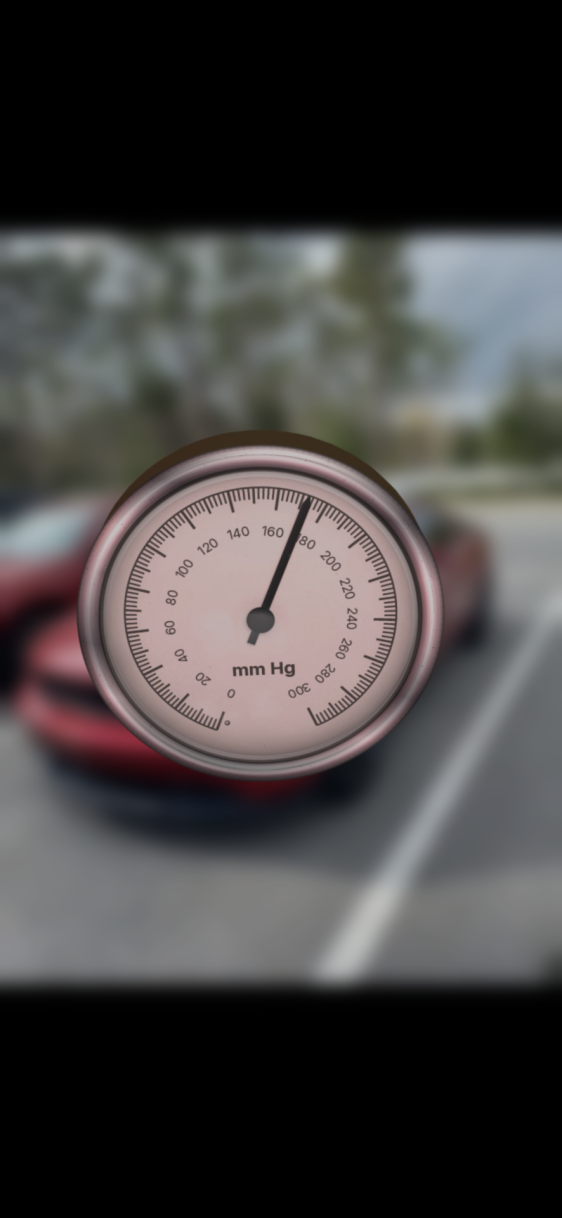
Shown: 172 mmHg
